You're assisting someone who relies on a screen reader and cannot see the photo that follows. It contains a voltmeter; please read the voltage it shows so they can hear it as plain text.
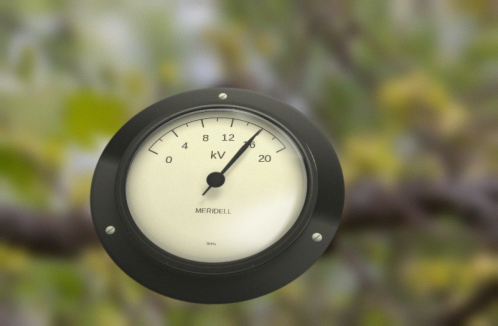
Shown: 16 kV
